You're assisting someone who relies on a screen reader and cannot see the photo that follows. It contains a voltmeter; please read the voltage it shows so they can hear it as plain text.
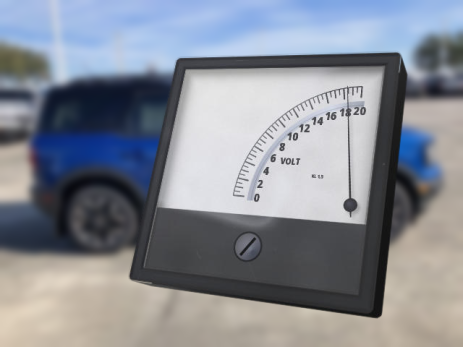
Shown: 18.5 V
